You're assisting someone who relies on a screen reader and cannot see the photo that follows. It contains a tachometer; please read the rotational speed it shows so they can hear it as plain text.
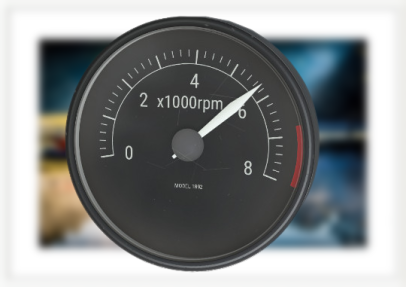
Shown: 5700 rpm
